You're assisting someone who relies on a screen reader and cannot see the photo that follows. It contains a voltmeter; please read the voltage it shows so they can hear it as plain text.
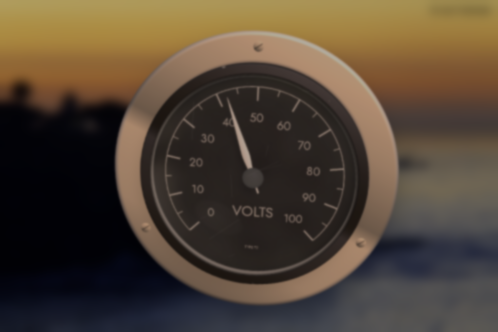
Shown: 42.5 V
